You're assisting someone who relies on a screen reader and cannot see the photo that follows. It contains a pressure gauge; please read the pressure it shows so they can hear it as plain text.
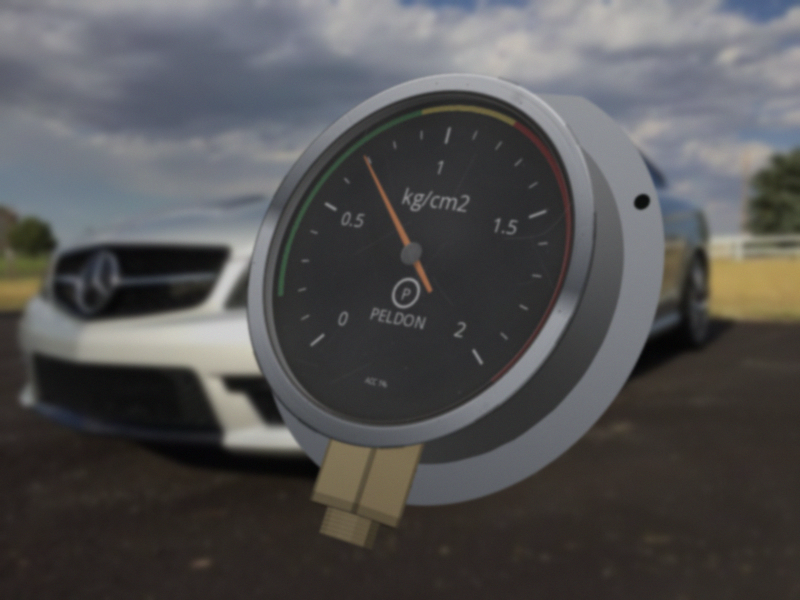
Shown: 0.7 kg/cm²
